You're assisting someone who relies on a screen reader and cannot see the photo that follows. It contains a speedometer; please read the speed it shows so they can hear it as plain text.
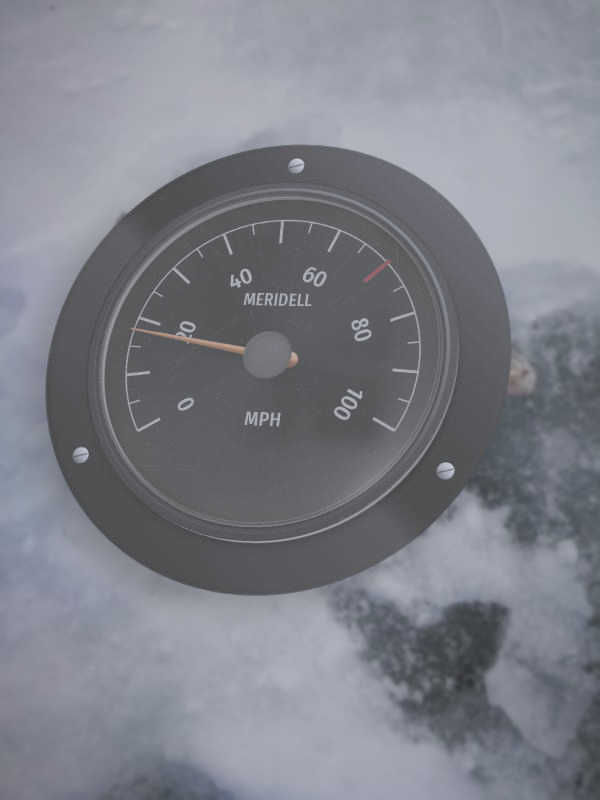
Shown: 17.5 mph
